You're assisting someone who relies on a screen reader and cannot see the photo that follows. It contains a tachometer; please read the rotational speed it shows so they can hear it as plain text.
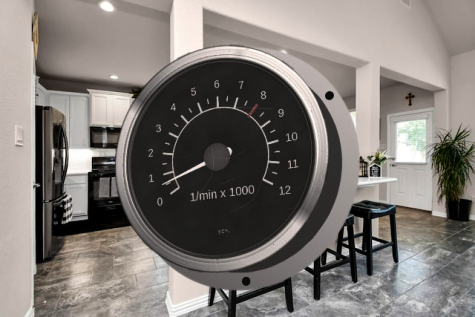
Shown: 500 rpm
